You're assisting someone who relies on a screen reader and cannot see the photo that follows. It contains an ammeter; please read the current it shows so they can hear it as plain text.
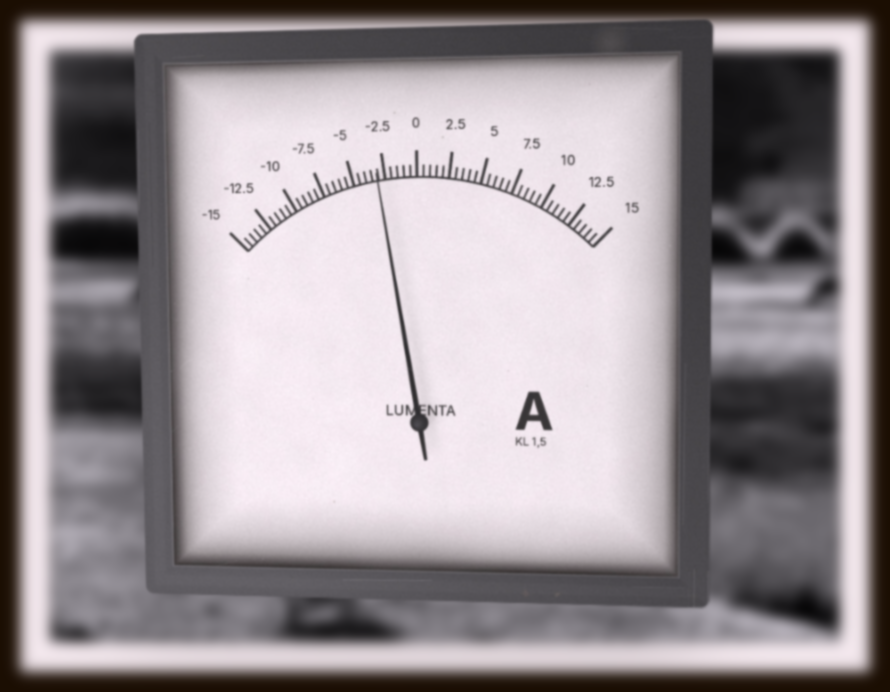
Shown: -3 A
